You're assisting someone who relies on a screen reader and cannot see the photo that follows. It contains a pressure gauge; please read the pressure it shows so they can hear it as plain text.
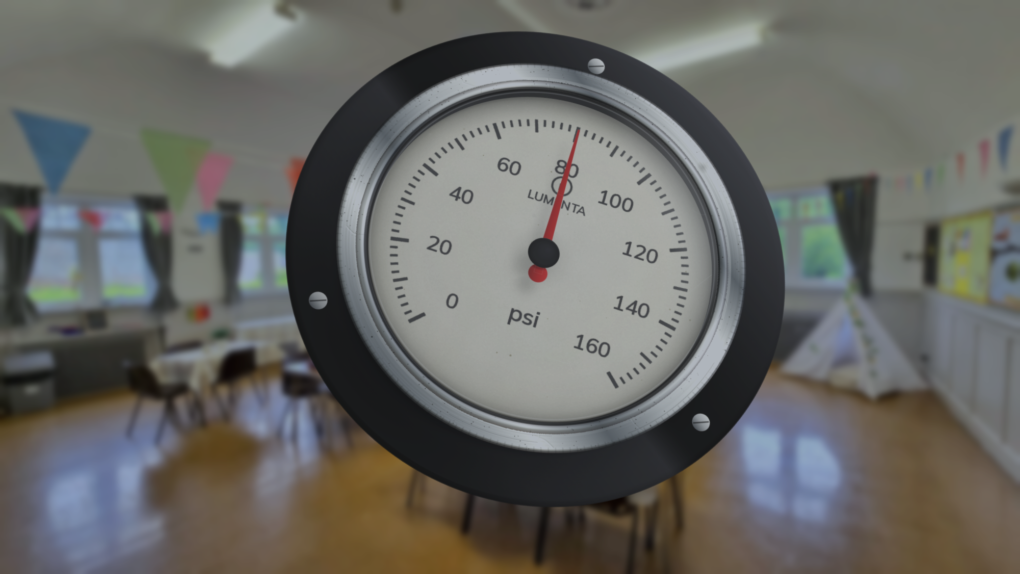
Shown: 80 psi
